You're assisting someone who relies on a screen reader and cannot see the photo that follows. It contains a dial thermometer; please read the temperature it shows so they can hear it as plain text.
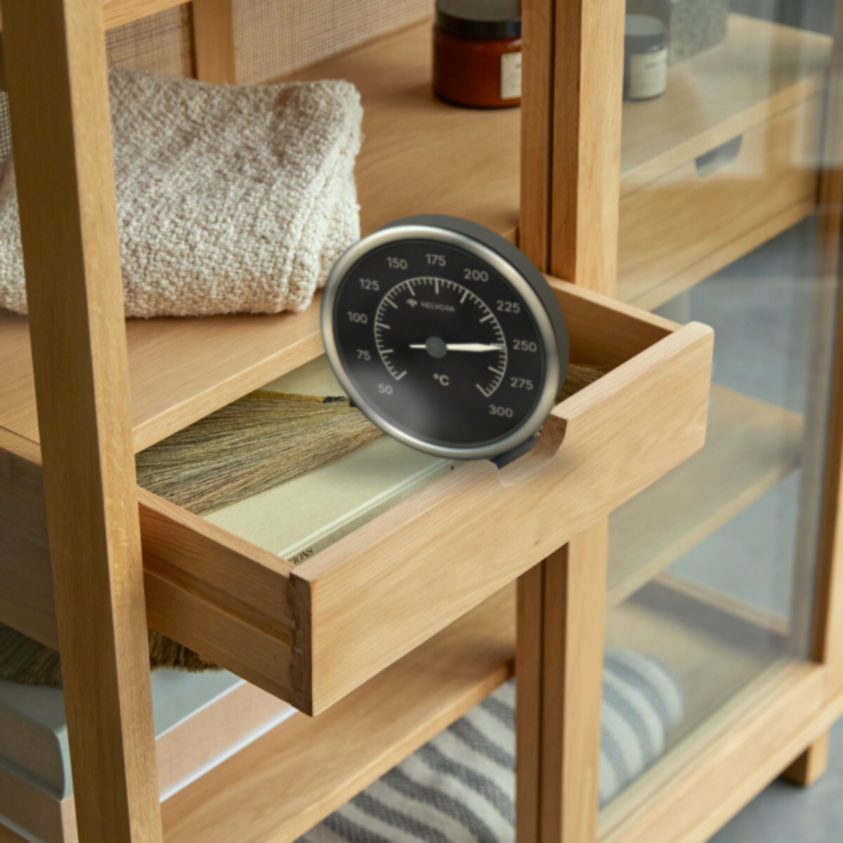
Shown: 250 °C
